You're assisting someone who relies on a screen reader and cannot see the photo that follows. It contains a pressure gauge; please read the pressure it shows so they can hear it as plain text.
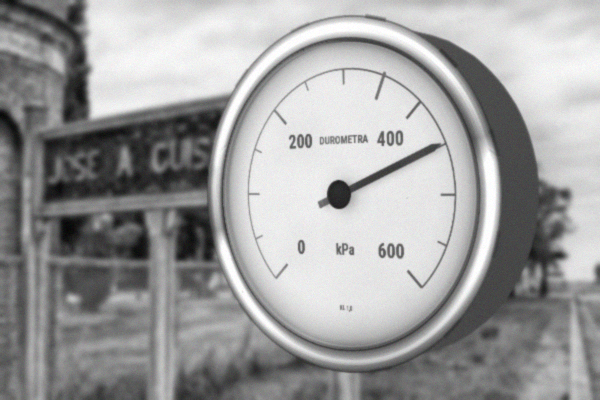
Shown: 450 kPa
